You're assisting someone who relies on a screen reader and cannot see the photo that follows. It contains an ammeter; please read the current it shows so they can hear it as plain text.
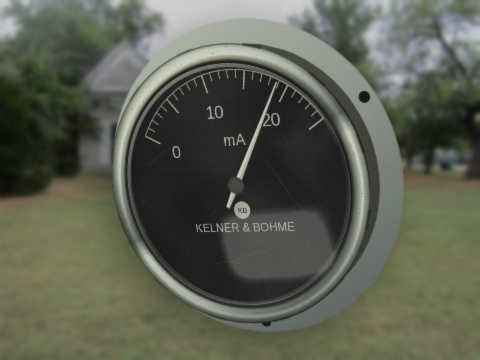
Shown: 19 mA
